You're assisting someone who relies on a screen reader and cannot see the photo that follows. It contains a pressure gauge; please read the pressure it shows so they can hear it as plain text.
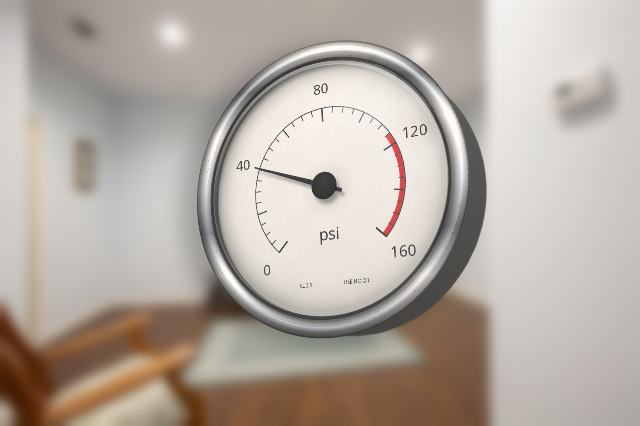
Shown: 40 psi
